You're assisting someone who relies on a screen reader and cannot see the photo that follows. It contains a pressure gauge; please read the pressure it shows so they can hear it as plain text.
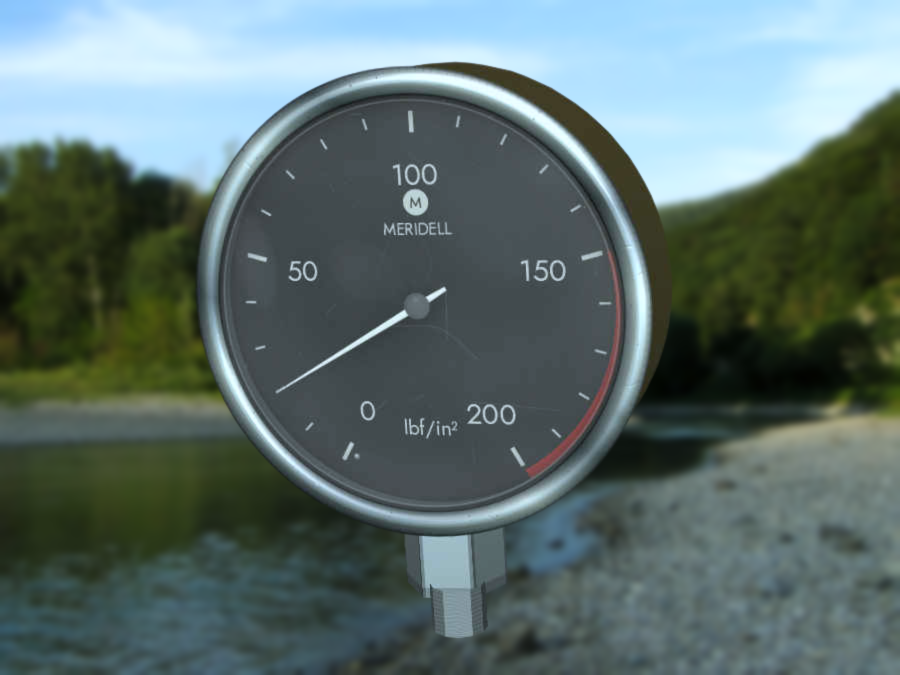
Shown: 20 psi
